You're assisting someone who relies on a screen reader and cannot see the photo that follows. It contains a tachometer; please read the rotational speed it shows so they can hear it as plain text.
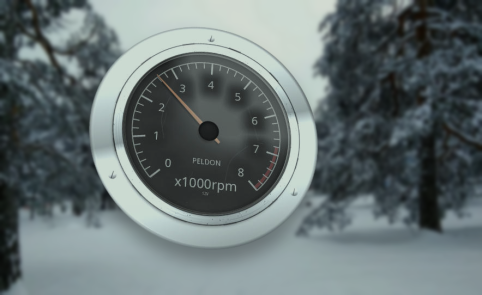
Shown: 2600 rpm
